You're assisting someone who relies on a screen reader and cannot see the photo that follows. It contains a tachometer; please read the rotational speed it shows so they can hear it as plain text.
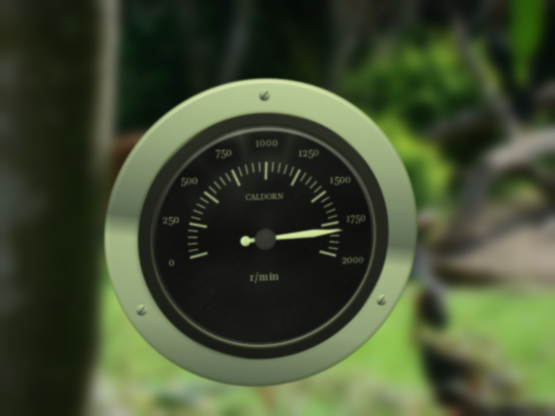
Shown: 1800 rpm
